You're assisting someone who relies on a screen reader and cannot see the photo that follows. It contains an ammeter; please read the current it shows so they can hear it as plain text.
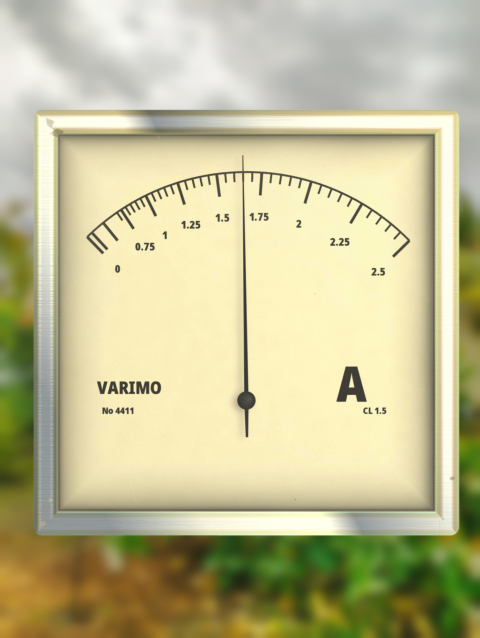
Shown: 1.65 A
